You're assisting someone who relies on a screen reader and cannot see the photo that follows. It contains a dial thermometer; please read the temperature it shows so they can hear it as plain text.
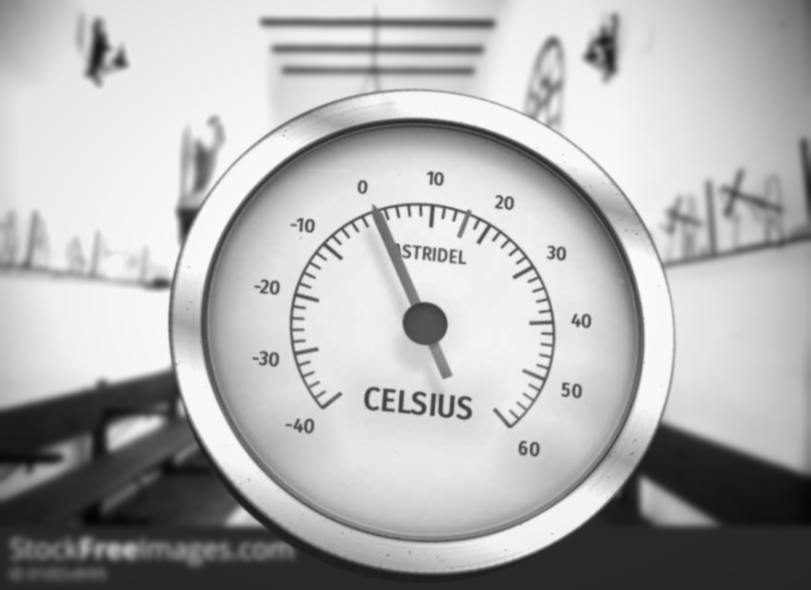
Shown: 0 °C
